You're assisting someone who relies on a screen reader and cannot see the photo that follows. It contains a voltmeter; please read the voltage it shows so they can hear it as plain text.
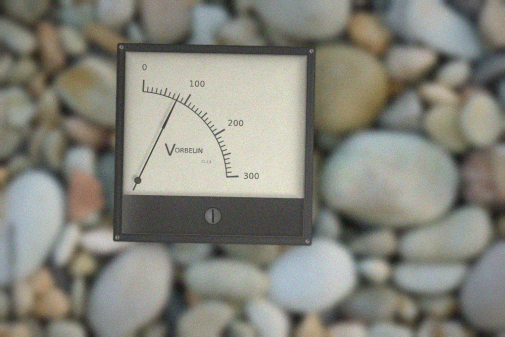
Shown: 80 V
